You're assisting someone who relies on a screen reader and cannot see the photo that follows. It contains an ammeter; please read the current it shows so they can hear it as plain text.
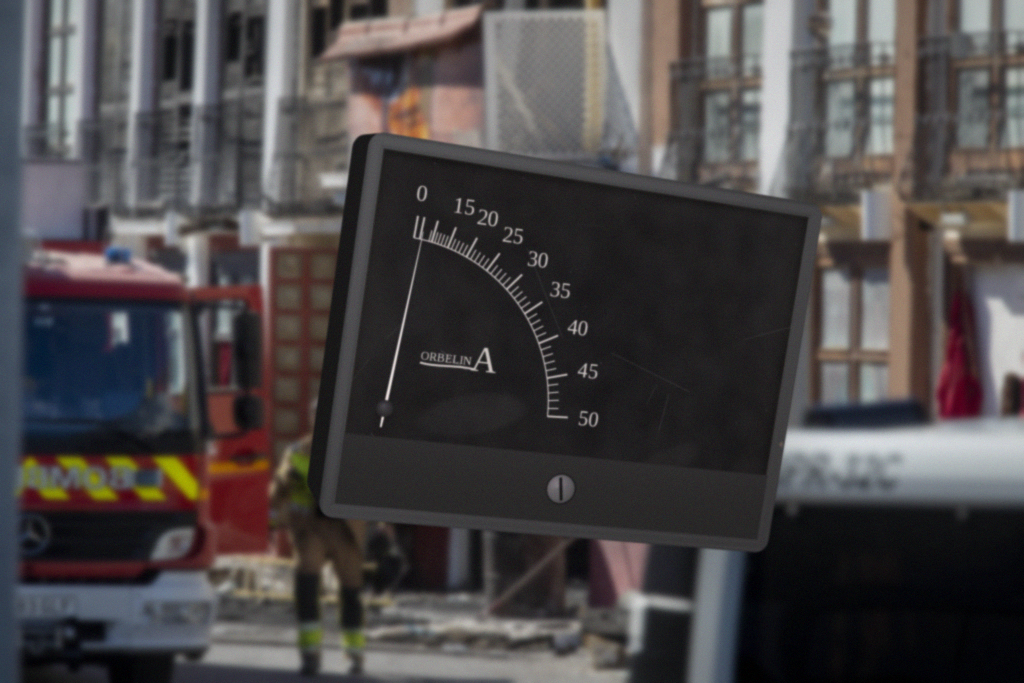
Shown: 5 A
